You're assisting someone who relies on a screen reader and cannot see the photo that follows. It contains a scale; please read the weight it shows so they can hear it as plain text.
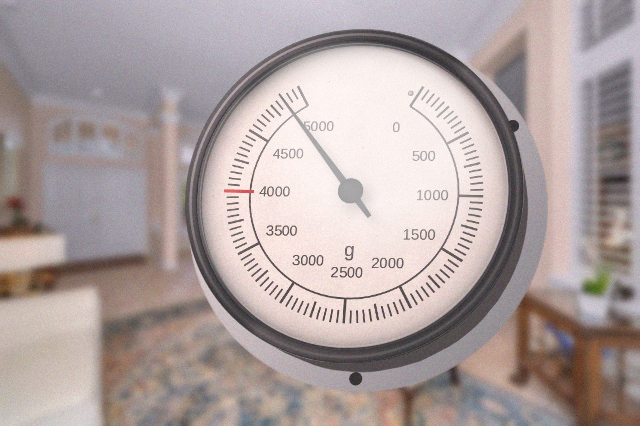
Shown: 4850 g
